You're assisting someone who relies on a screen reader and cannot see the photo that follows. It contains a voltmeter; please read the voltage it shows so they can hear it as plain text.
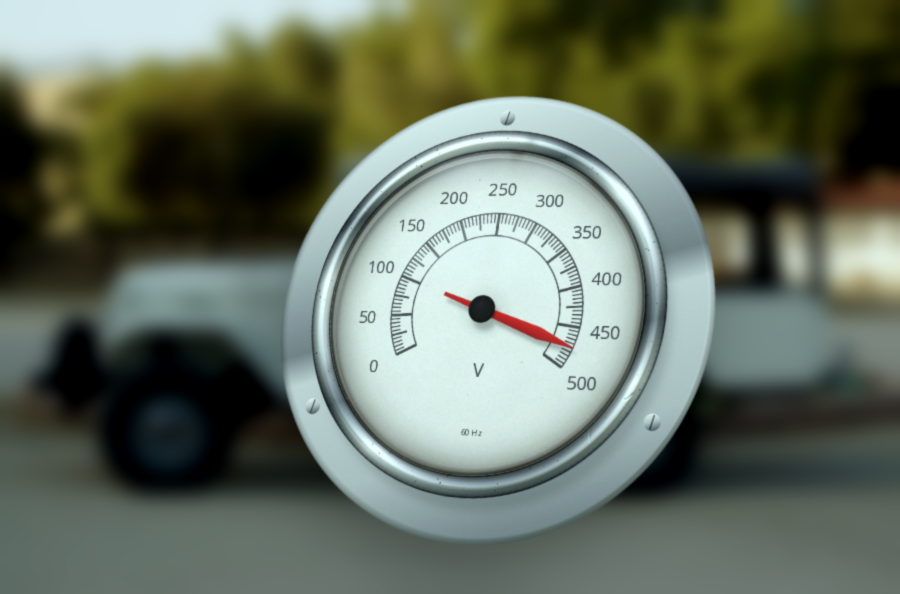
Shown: 475 V
